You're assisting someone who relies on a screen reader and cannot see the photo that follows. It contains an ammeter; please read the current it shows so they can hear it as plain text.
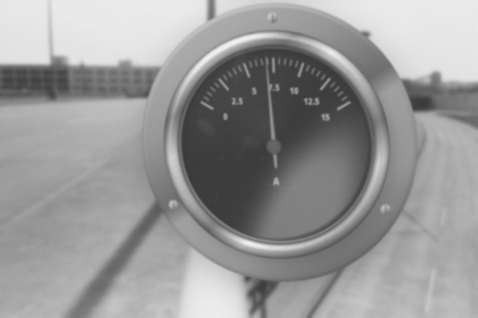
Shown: 7 A
